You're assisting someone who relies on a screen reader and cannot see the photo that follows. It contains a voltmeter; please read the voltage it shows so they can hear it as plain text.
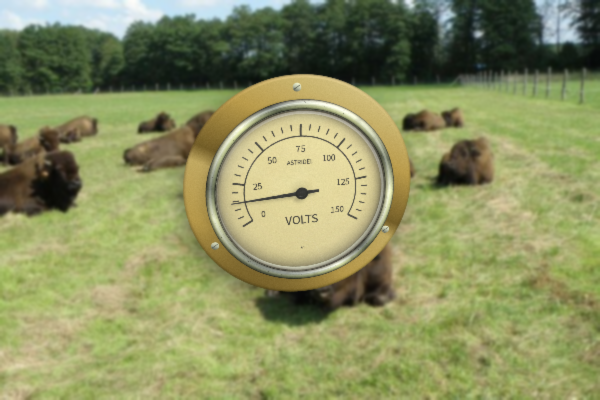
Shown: 15 V
